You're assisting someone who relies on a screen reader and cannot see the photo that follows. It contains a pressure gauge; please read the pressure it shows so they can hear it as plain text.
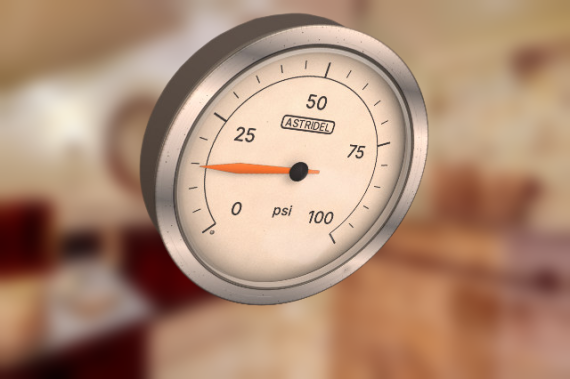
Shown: 15 psi
